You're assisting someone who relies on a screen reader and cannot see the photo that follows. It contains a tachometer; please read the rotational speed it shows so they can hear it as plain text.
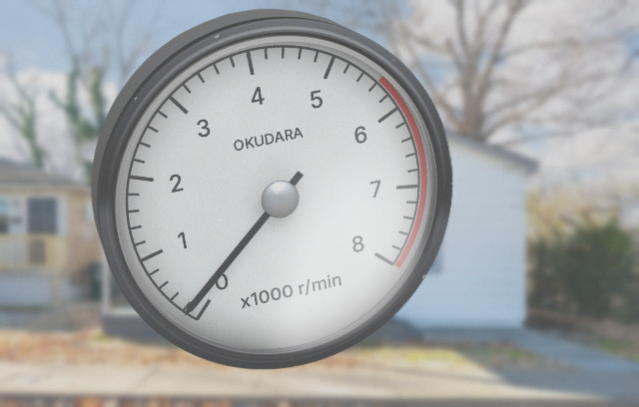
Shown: 200 rpm
